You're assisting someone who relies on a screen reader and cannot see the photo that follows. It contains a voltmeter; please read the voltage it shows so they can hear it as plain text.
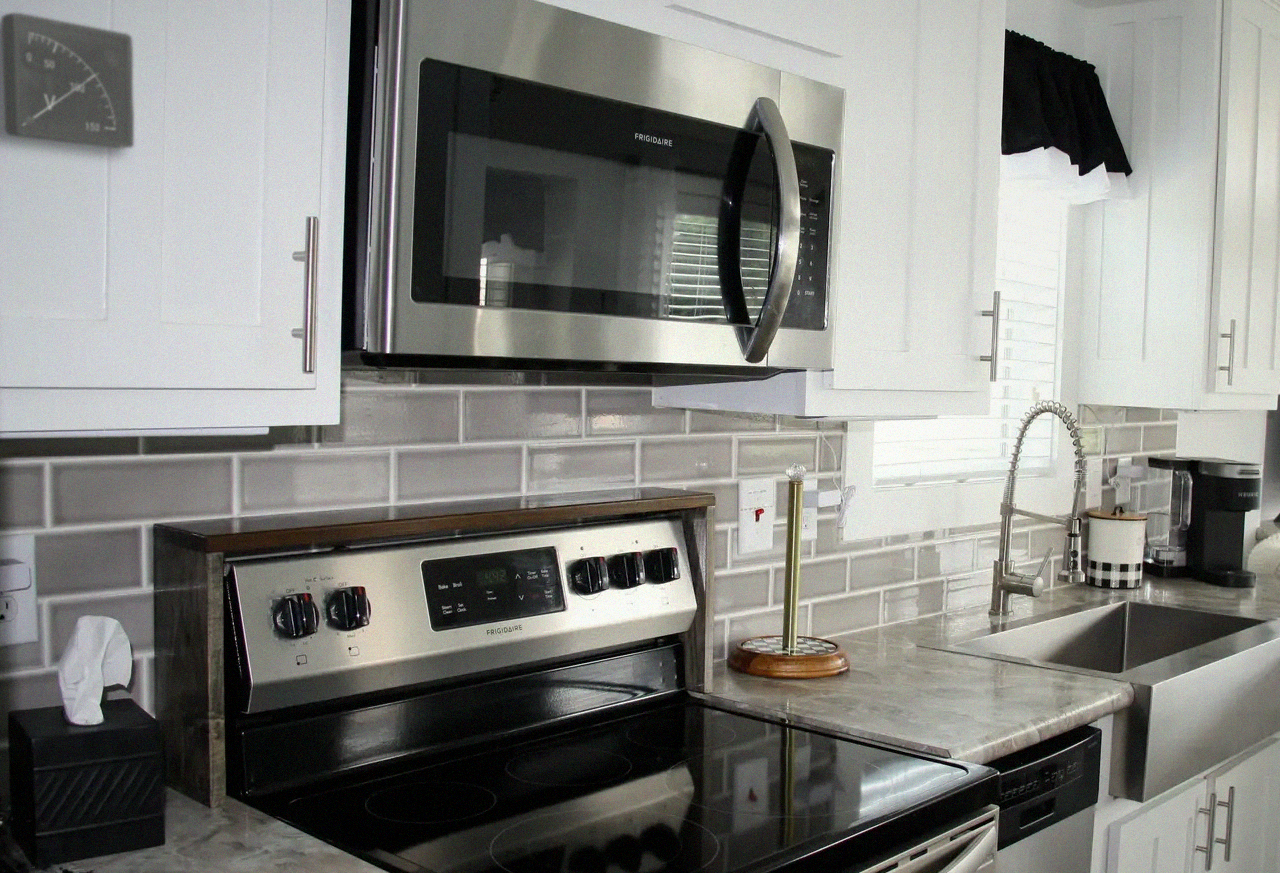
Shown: 100 V
